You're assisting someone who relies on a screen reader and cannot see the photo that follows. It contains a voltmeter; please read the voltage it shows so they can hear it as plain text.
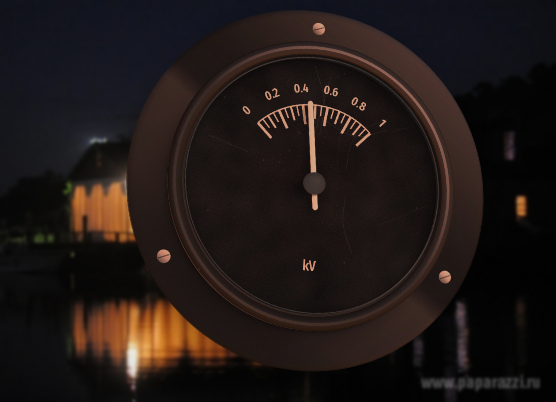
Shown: 0.45 kV
